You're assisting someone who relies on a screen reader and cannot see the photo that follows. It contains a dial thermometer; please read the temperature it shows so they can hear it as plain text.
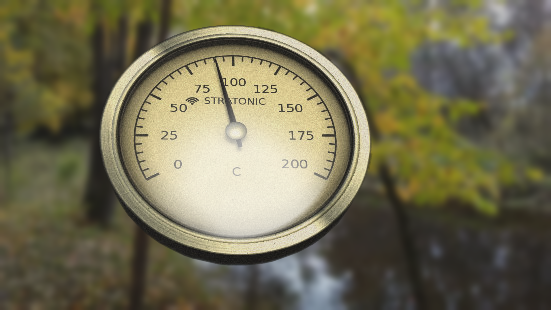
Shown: 90 °C
